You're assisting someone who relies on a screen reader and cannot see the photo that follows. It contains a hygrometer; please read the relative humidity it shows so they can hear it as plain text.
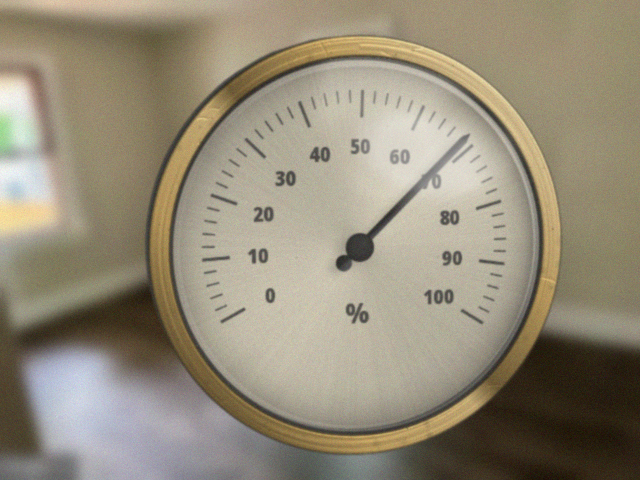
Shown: 68 %
